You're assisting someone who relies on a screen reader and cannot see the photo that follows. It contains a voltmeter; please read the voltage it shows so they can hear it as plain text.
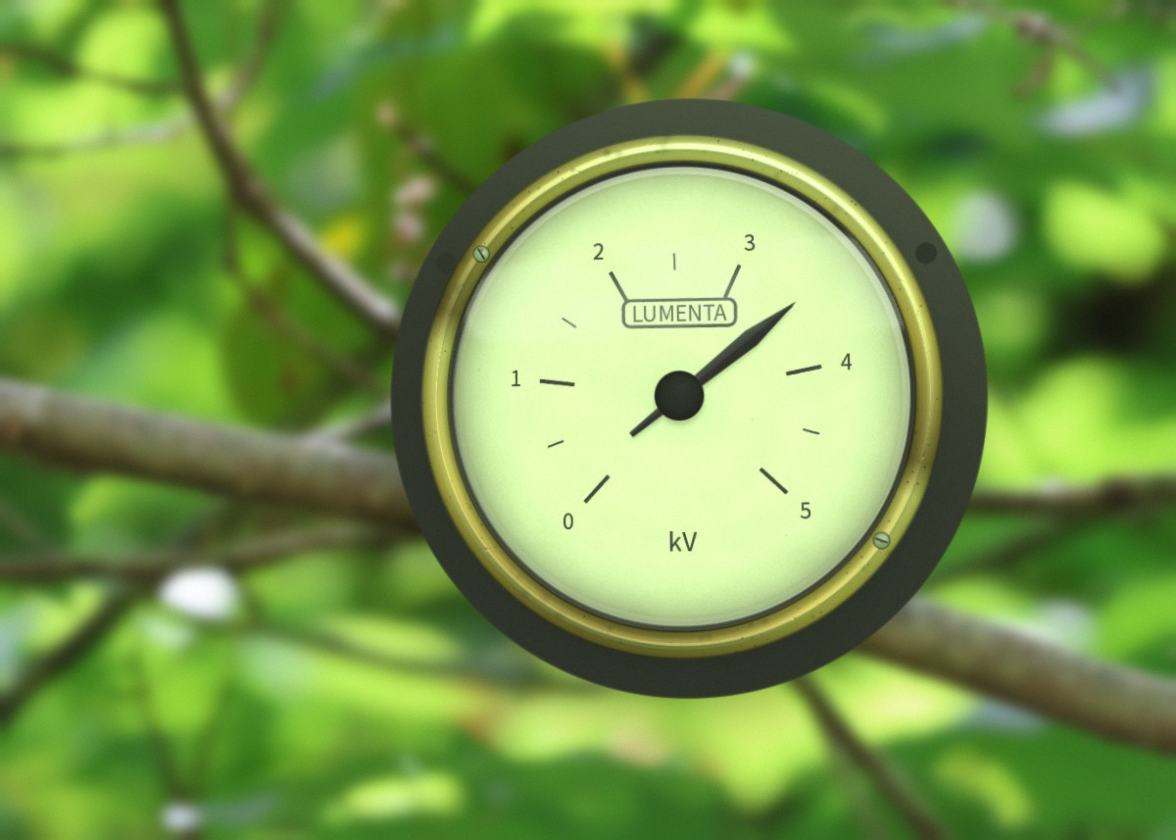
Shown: 3.5 kV
